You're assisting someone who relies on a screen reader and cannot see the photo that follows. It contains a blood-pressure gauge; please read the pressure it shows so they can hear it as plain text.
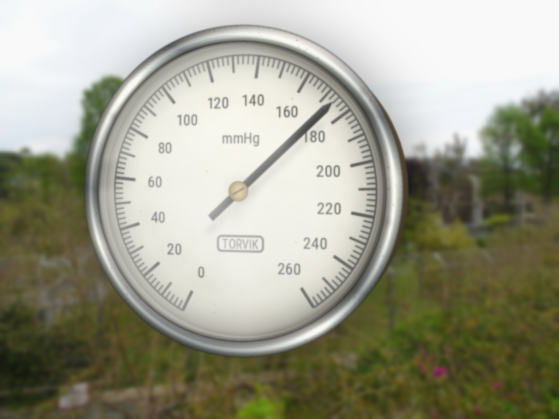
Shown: 174 mmHg
